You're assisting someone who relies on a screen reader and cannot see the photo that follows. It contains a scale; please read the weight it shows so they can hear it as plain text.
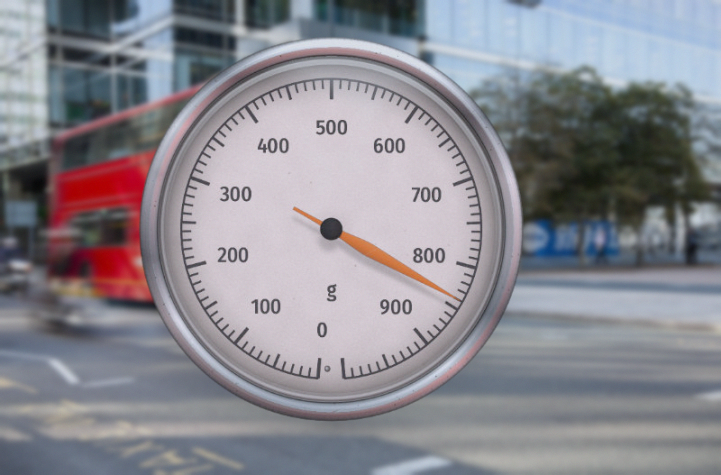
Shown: 840 g
